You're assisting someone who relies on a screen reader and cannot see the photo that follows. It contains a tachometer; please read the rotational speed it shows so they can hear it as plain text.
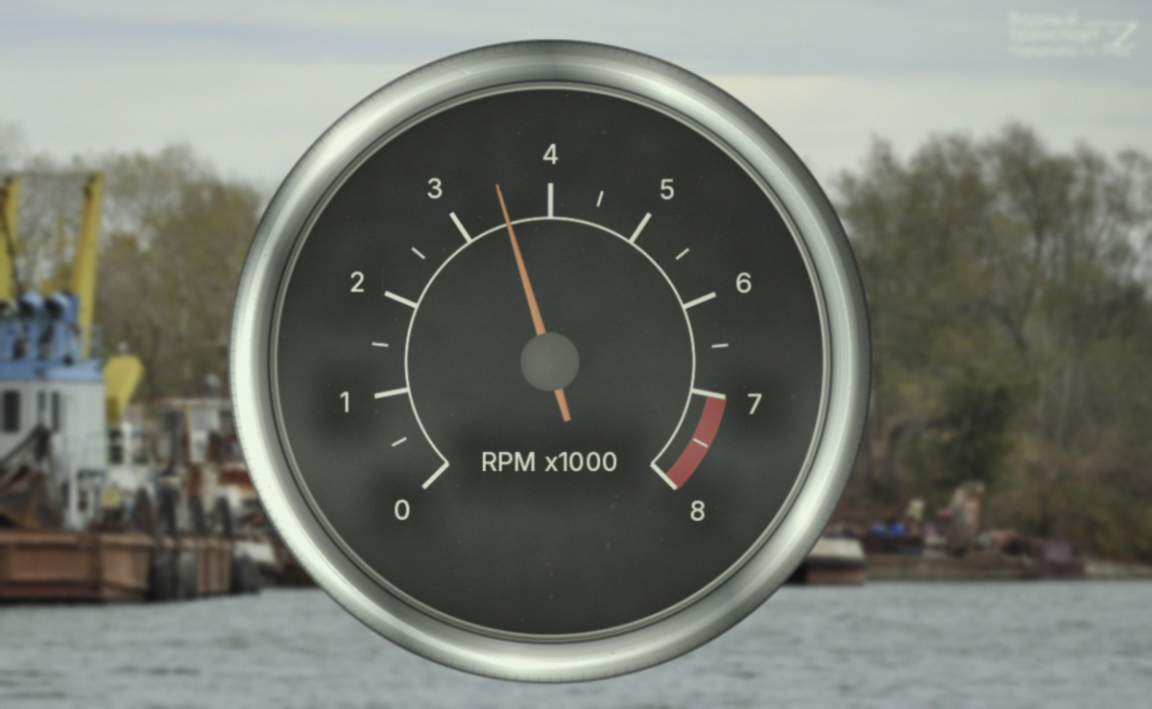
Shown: 3500 rpm
